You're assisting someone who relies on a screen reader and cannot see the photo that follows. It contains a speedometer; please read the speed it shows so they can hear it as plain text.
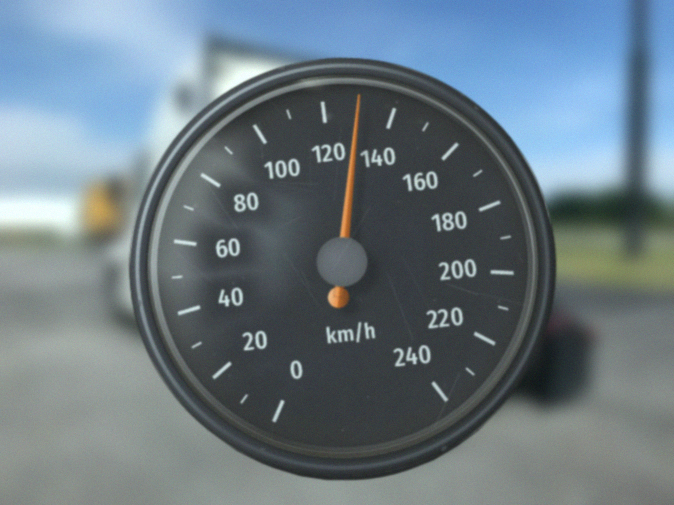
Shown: 130 km/h
